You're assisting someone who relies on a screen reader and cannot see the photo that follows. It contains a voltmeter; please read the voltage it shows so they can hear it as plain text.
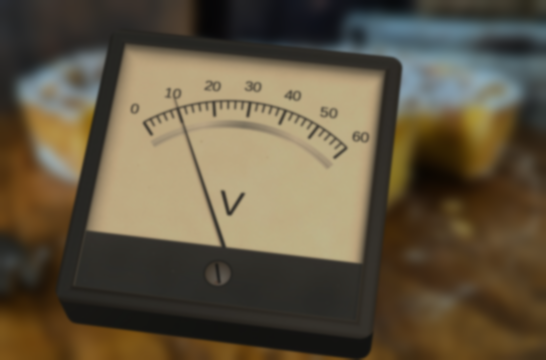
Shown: 10 V
